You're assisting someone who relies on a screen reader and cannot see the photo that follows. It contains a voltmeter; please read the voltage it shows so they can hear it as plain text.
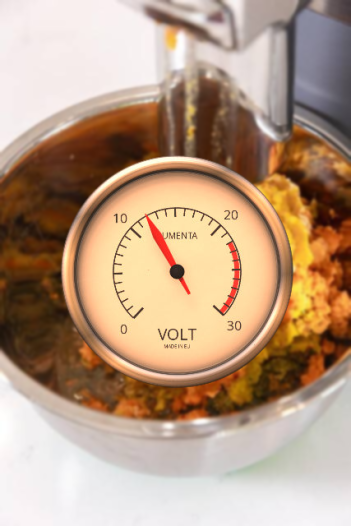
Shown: 12 V
